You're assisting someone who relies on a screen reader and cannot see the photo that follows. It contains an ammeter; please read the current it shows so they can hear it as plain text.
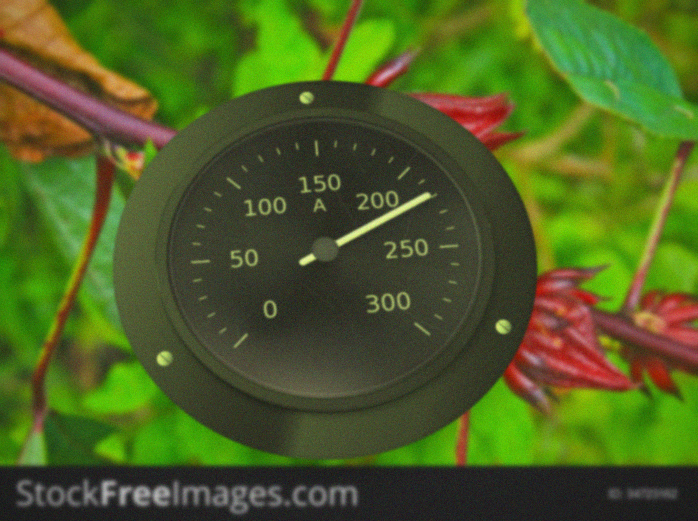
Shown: 220 A
